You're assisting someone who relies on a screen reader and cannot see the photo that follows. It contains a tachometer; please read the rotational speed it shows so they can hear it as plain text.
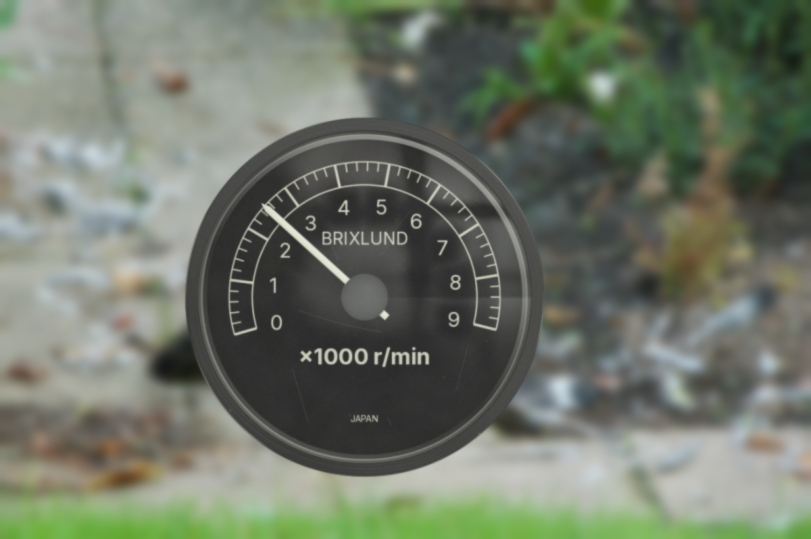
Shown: 2500 rpm
